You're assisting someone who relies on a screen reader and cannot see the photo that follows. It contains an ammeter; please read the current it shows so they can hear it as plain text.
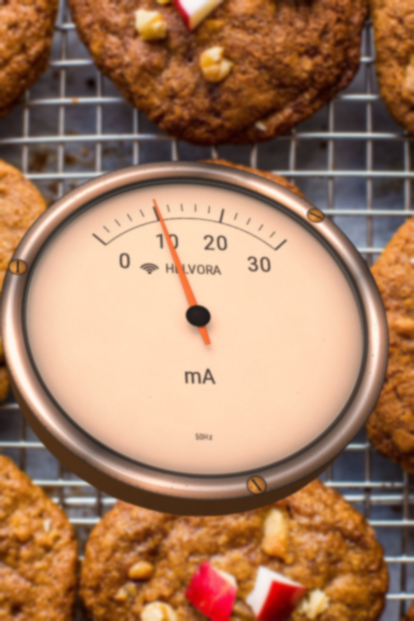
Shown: 10 mA
